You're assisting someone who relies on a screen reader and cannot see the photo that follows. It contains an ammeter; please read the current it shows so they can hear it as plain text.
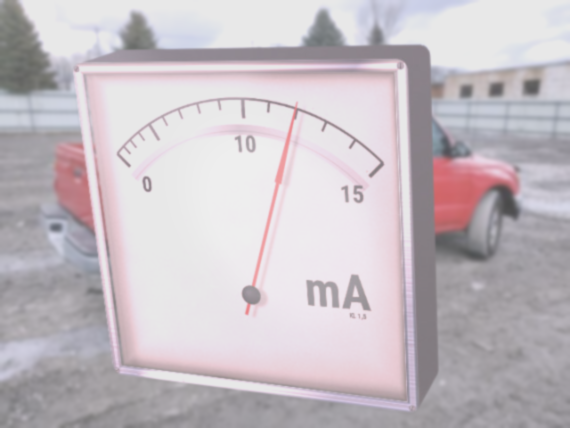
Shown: 12 mA
